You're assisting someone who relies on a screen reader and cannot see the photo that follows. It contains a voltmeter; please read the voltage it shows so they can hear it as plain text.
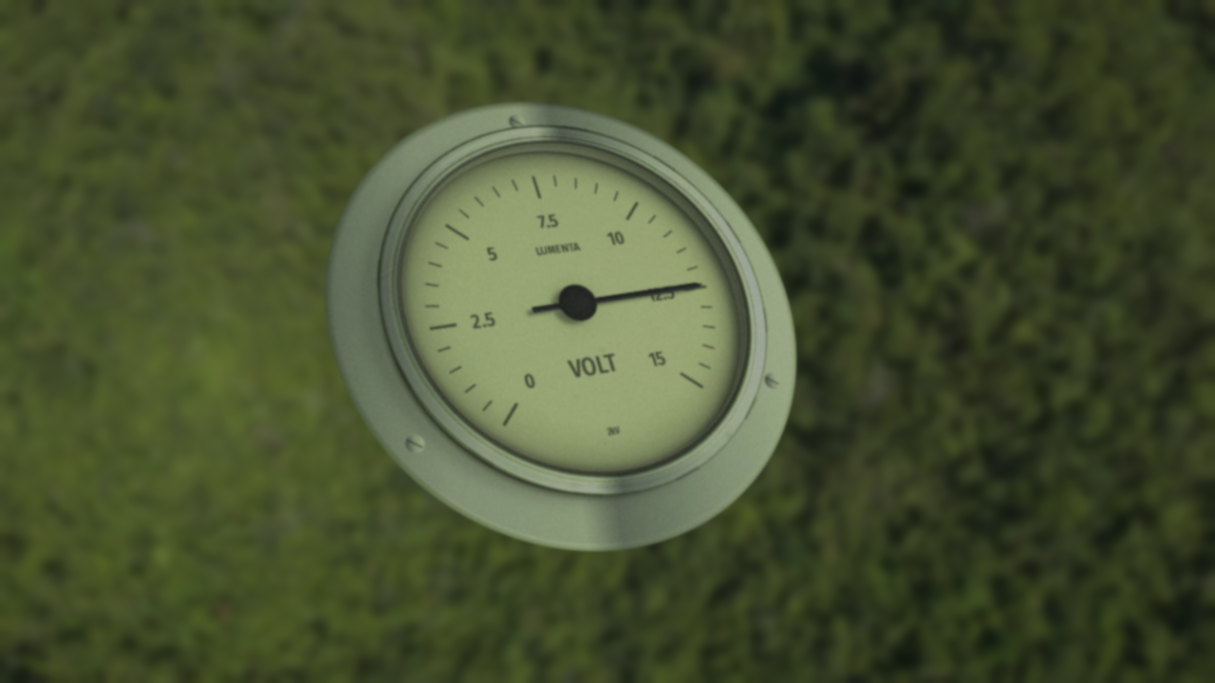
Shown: 12.5 V
